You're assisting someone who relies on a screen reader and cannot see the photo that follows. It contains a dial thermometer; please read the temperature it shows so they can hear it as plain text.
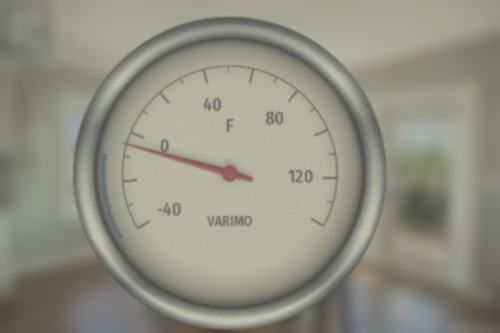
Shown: -5 °F
